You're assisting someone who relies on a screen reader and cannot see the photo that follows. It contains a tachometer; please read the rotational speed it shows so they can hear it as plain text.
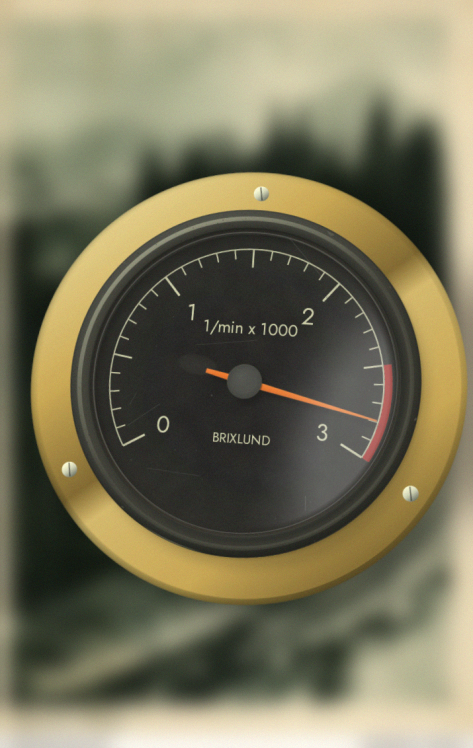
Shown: 2800 rpm
